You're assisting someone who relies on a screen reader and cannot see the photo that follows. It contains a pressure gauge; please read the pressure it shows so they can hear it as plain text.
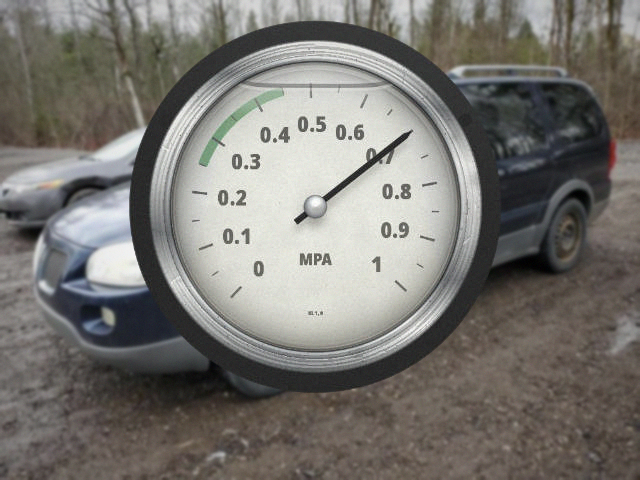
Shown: 0.7 MPa
